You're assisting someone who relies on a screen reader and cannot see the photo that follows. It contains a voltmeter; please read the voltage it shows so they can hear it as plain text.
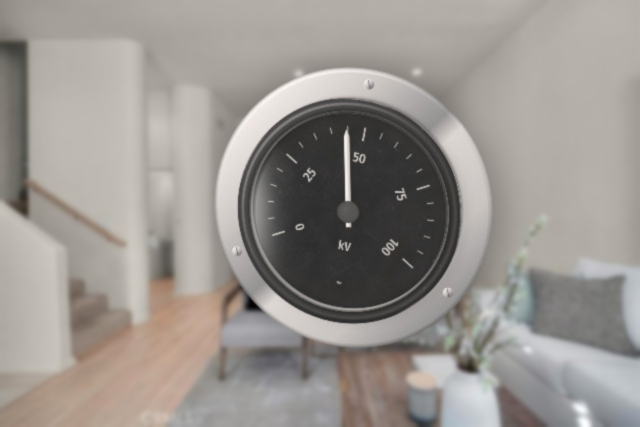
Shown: 45 kV
